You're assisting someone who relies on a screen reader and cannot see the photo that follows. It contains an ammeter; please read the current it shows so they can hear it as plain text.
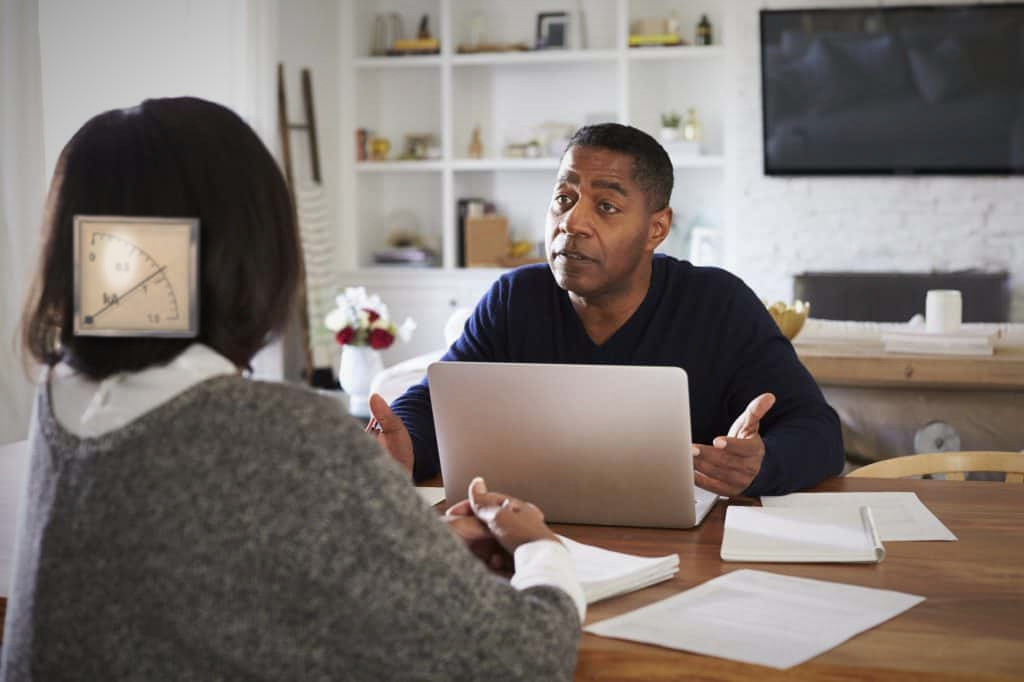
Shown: 0.9 kA
